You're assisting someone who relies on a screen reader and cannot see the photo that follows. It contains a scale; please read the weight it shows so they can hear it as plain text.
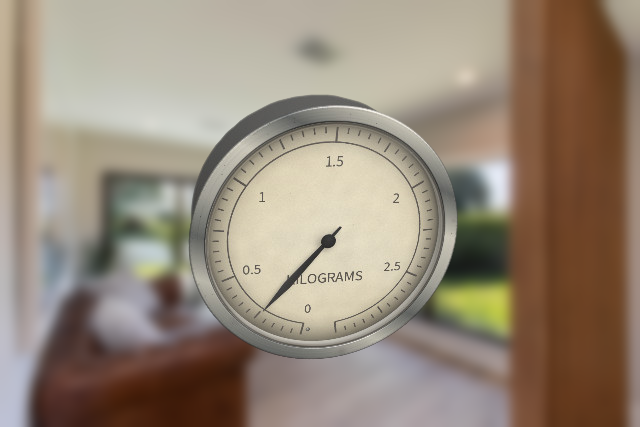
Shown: 0.25 kg
